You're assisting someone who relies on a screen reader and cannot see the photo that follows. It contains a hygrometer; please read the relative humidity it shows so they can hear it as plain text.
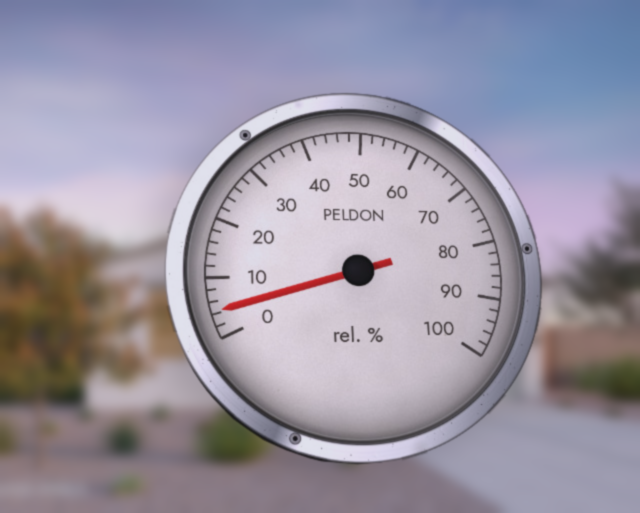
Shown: 4 %
